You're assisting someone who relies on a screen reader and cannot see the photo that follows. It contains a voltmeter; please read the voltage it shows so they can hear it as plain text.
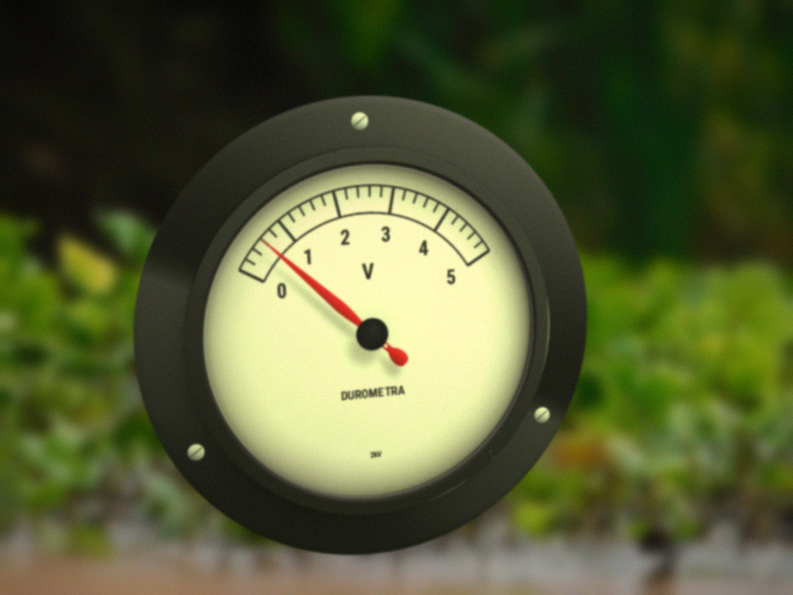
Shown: 0.6 V
